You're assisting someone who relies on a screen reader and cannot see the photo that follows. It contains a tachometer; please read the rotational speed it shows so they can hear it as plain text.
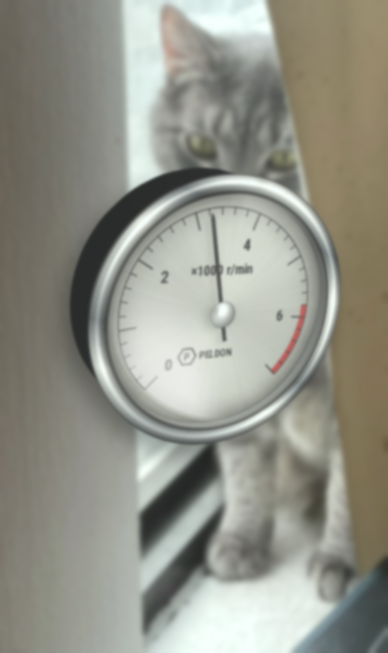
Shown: 3200 rpm
